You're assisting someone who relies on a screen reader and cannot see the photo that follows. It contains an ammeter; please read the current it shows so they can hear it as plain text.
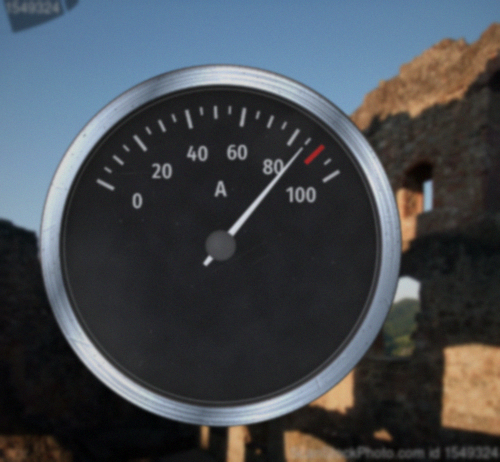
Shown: 85 A
